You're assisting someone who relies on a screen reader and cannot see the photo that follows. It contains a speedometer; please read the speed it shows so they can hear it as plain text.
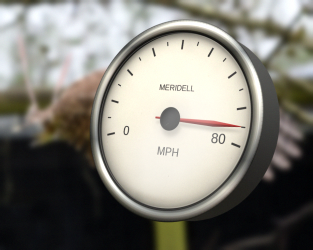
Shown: 75 mph
